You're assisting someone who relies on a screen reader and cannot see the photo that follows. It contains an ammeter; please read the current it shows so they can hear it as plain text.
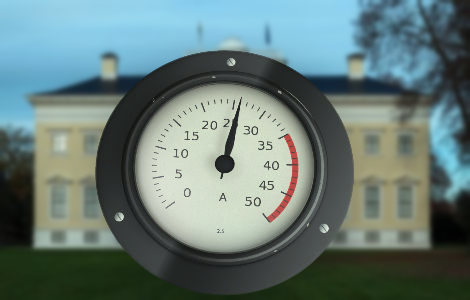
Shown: 26 A
